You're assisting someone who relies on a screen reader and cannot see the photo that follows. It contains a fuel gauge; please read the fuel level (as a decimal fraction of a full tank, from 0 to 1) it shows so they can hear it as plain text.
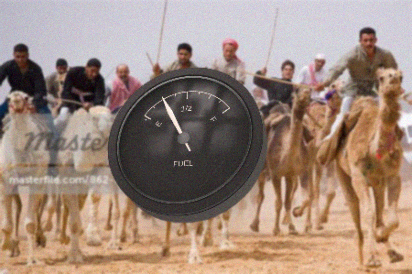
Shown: 0.25
